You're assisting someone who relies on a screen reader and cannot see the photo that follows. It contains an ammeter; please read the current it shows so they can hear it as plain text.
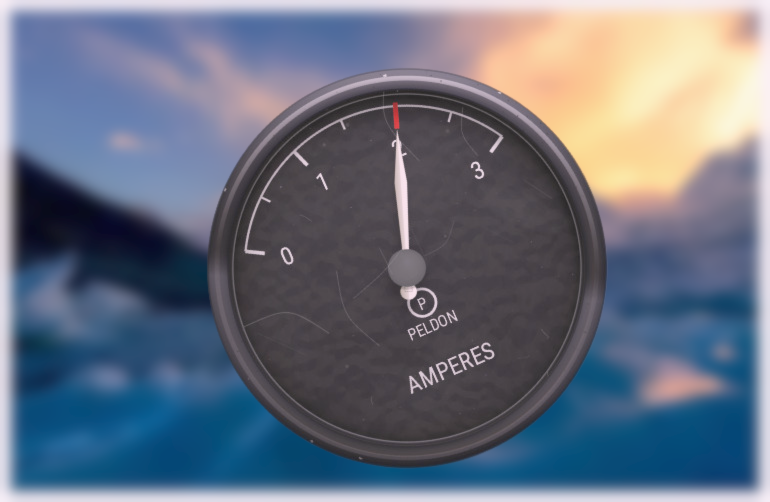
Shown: 2 A
